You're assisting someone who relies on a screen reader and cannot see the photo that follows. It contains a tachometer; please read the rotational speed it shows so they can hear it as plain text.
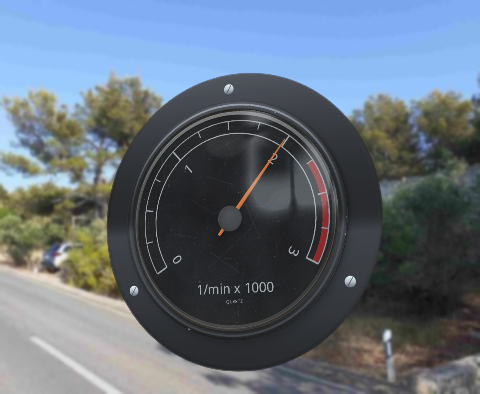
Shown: 2000 rpm
